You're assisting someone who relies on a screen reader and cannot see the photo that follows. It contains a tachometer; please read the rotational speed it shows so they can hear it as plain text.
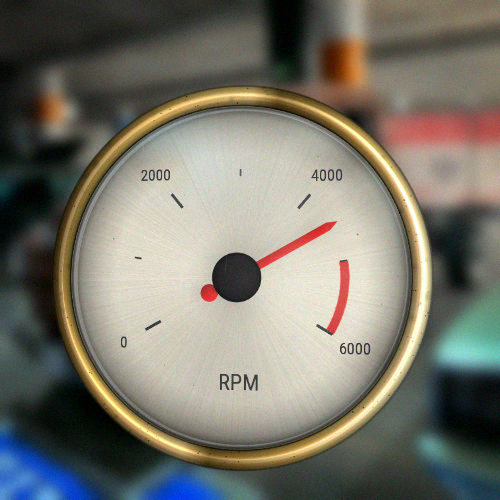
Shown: 4500 rpm
